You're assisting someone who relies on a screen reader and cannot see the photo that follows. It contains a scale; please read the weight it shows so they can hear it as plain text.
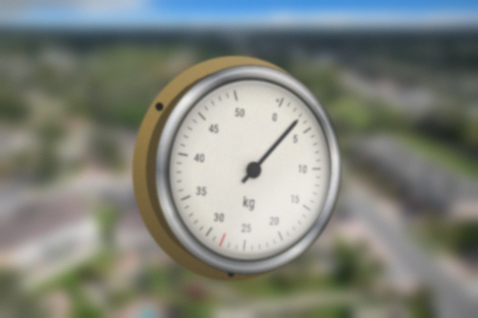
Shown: 3 kg
